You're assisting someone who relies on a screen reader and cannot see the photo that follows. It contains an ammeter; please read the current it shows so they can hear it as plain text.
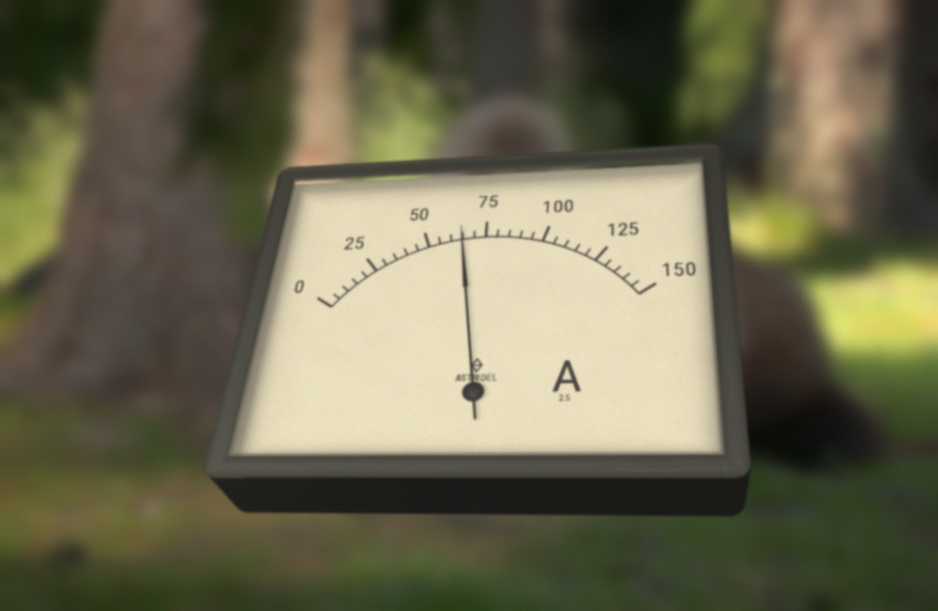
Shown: 65 A
